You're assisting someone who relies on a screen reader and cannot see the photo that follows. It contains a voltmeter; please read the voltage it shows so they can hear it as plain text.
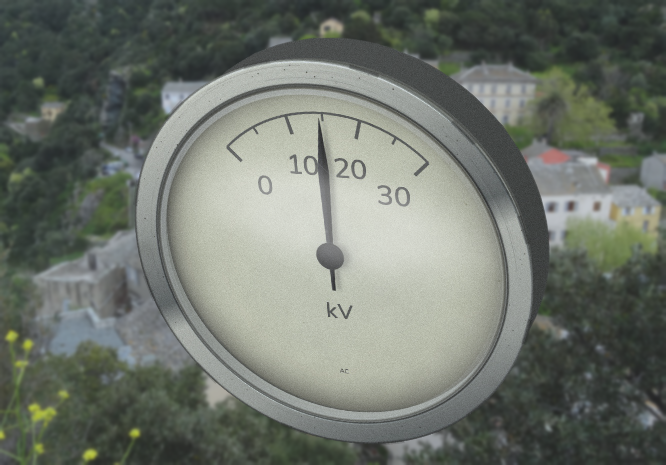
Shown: 15 kV
